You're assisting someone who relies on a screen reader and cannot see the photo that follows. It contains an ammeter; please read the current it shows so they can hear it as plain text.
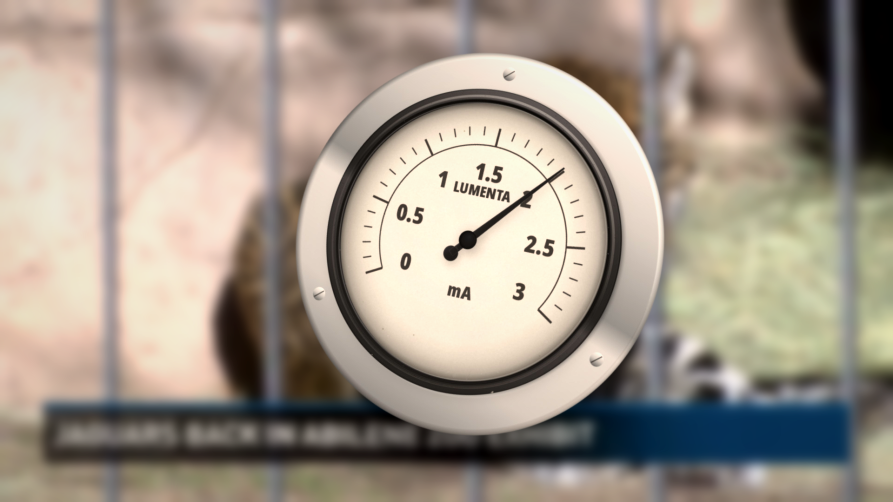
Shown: 2 mA
